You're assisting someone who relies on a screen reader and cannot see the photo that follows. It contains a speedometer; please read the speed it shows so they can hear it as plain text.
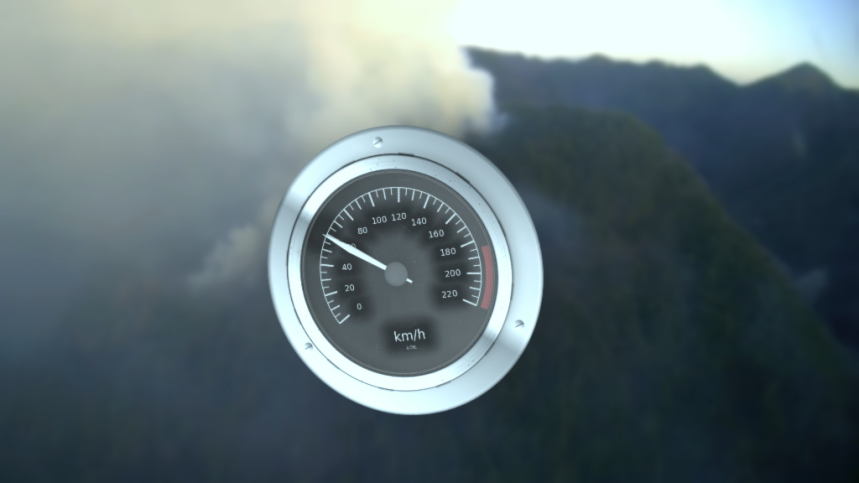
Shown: 60 km/h
